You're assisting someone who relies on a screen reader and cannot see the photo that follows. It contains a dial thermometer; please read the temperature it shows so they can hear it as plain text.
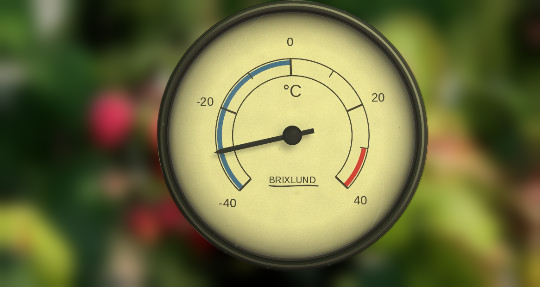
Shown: -30 °C
